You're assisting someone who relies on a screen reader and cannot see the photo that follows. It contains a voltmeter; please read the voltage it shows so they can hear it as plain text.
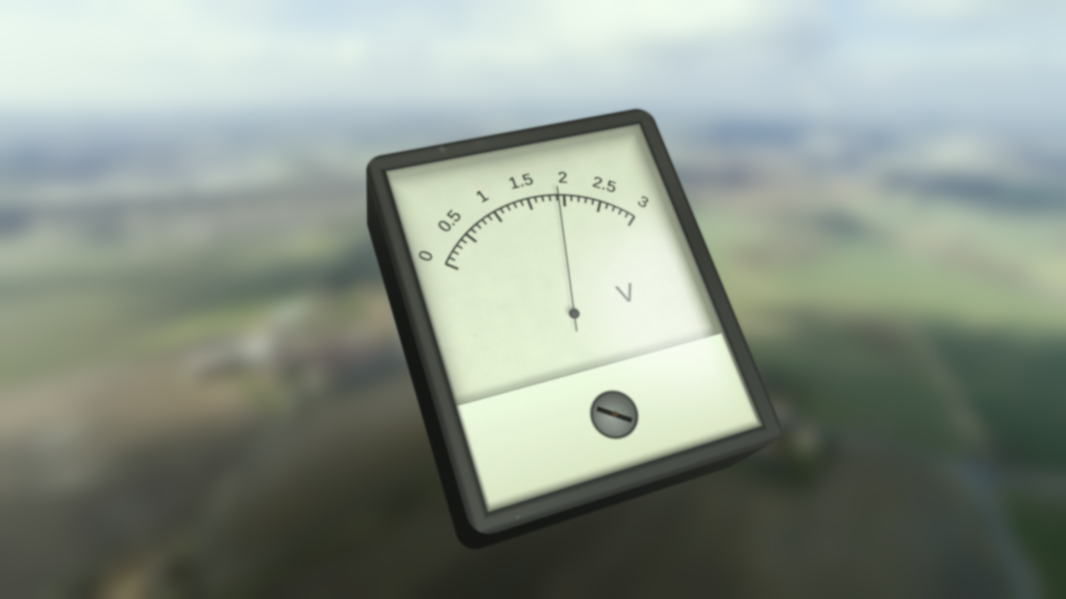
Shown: 1.9 V
